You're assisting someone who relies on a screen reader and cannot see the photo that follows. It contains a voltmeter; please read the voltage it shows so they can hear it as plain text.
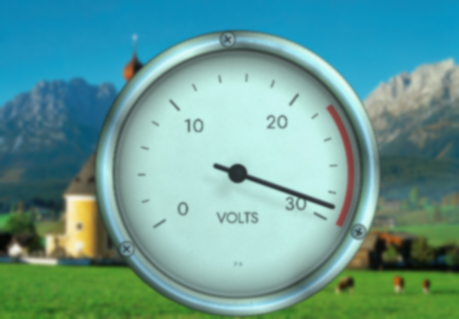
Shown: 29 V
